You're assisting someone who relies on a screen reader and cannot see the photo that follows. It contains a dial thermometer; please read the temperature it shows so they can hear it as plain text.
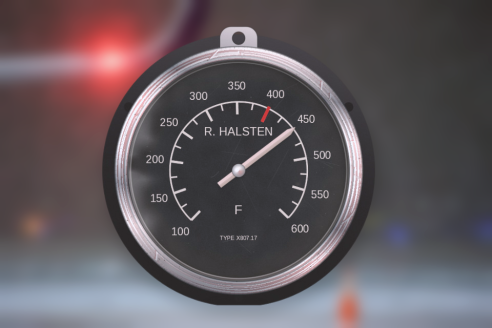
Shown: 450 °F
